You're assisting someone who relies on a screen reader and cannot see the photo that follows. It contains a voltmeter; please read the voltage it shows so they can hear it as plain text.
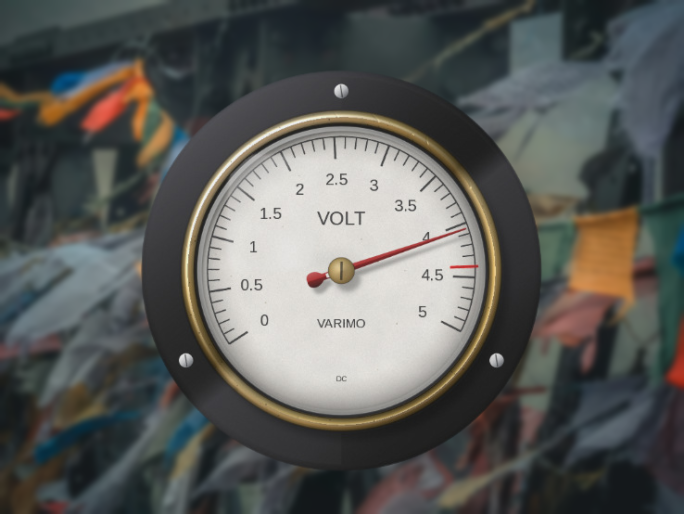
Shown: 4.05 V
